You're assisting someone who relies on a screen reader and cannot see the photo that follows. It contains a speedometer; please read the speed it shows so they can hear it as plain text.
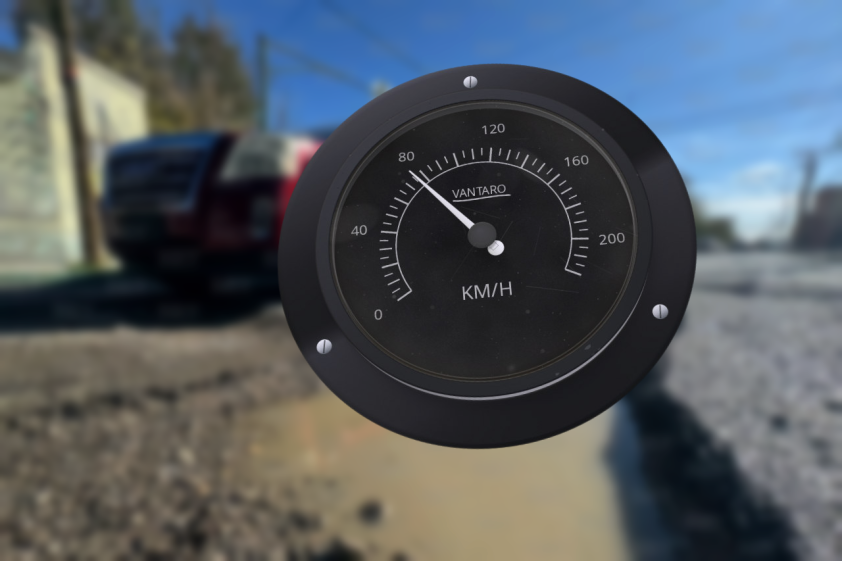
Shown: 75 km/h
